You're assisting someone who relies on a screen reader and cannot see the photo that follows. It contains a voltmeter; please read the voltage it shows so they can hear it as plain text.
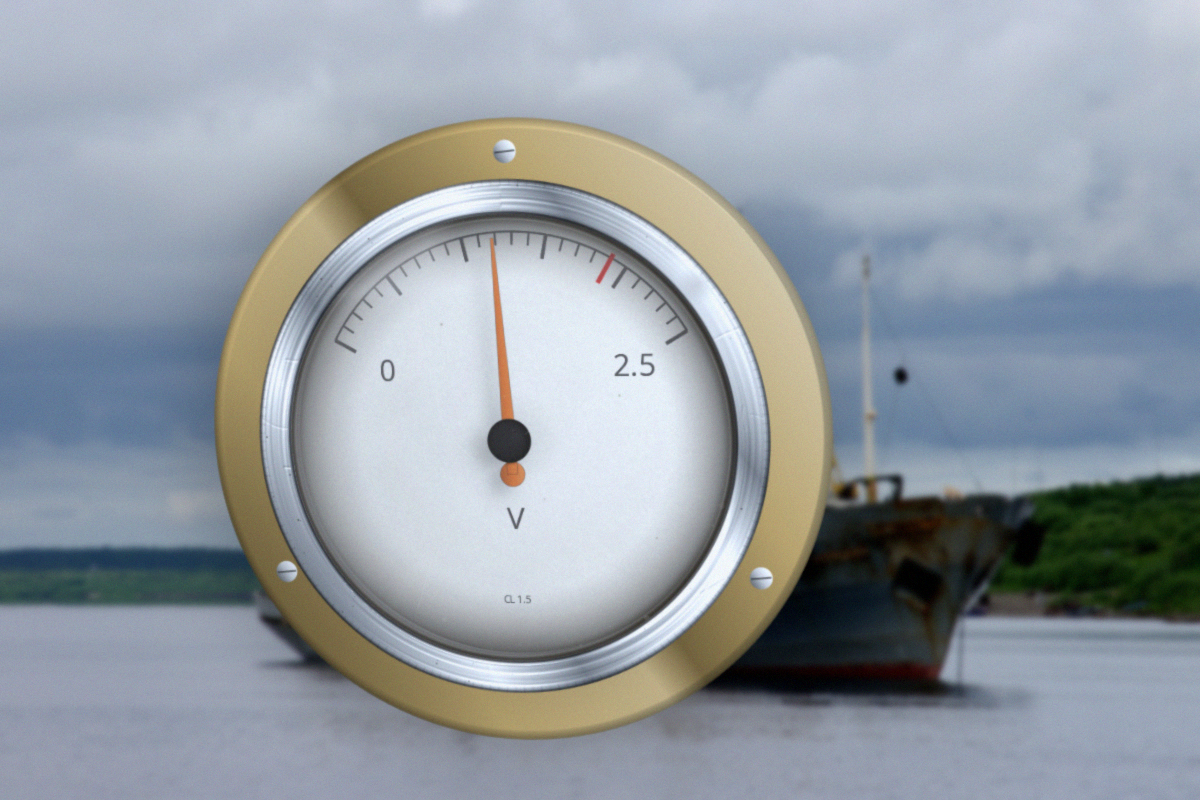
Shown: 1.2 V
